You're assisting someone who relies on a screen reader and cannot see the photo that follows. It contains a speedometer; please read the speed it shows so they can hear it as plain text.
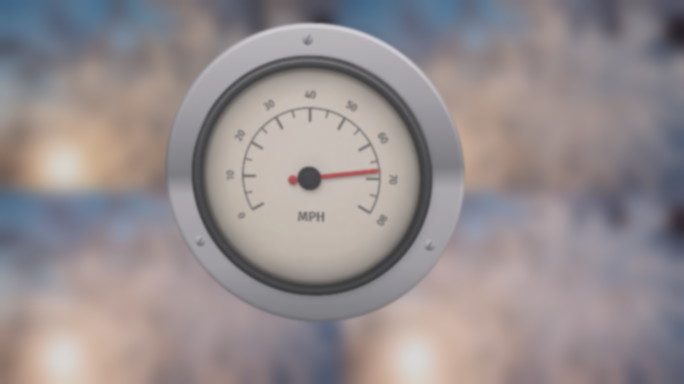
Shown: 67.5 mph
